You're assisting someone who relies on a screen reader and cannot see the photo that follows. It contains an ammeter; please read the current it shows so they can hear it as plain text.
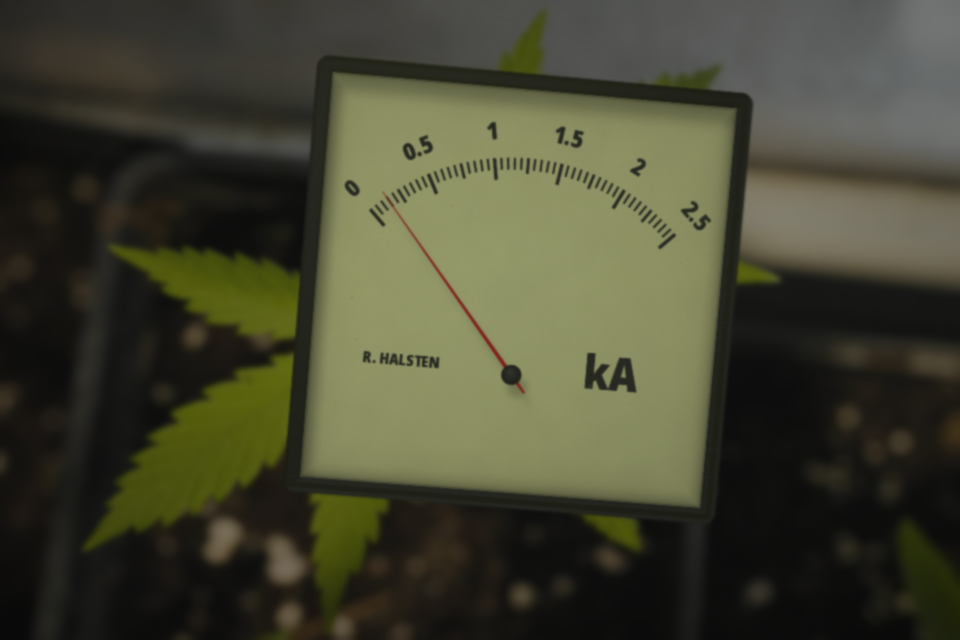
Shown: 0.15 kA
